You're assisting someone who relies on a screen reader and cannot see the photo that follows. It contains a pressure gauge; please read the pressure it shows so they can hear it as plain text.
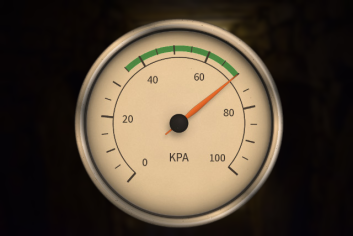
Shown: 70 kPa
